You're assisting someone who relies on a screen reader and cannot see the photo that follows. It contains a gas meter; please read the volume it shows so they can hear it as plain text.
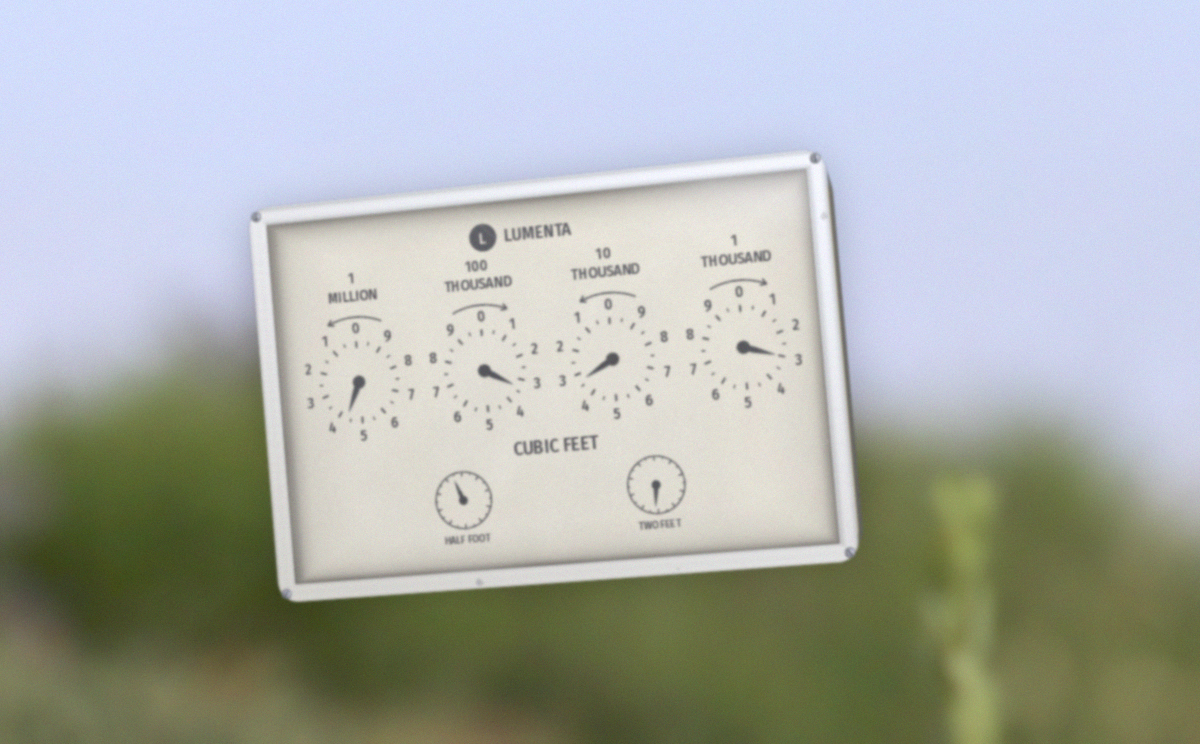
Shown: 433300 ft³
